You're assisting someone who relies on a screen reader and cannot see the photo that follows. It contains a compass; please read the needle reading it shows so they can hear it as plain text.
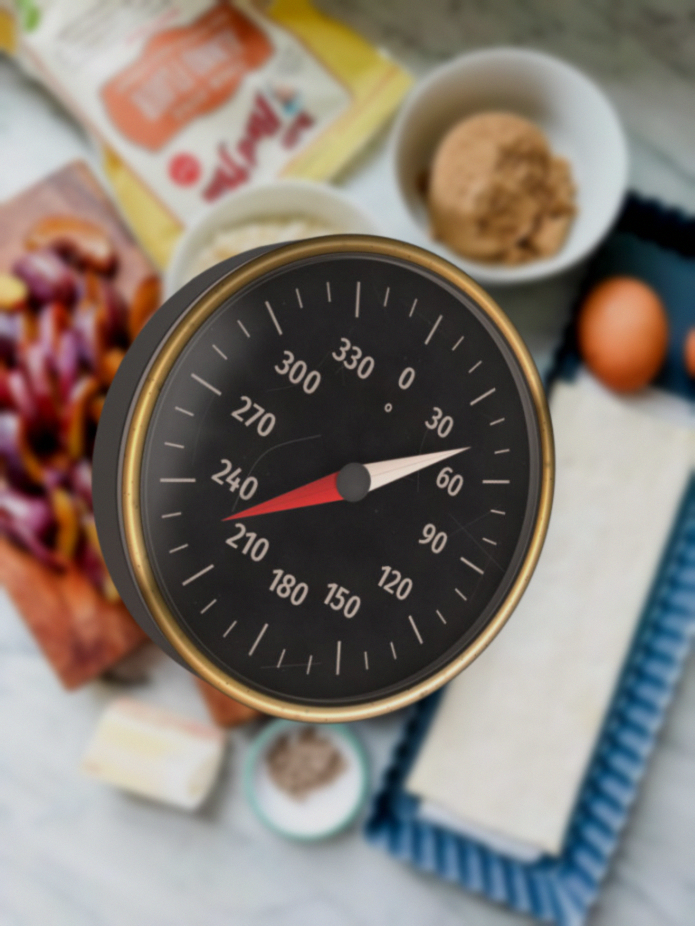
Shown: 225 °
